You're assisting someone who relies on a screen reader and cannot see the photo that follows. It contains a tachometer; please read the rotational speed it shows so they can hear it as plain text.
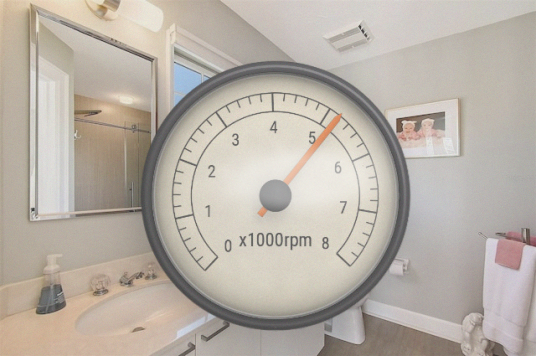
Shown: 5200 rpm
